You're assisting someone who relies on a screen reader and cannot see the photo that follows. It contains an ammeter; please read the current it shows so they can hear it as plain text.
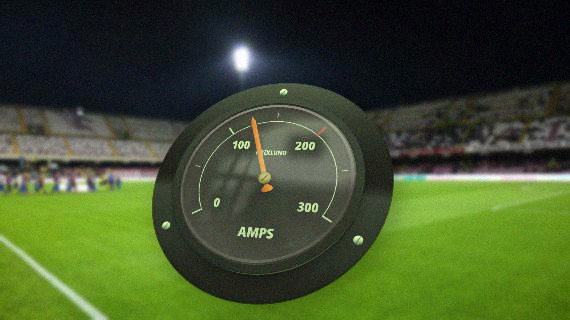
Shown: 125 A
